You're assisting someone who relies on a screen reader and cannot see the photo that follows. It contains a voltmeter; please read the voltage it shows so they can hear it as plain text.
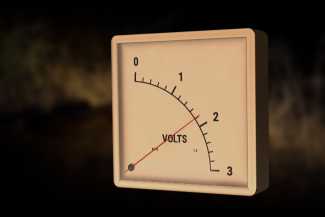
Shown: 1.8 V
